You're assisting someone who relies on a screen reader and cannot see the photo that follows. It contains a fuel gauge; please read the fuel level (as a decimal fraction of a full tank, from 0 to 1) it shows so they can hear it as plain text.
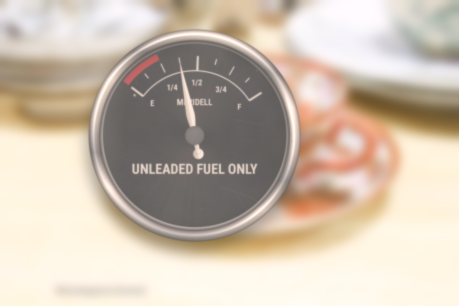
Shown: 0.375
